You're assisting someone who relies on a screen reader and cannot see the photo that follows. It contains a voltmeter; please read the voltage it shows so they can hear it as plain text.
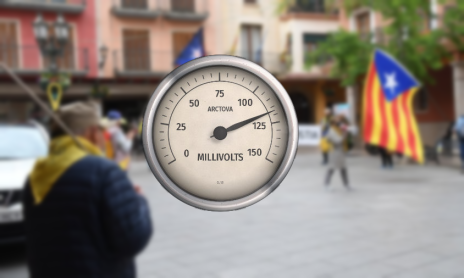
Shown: 117.5 mV
